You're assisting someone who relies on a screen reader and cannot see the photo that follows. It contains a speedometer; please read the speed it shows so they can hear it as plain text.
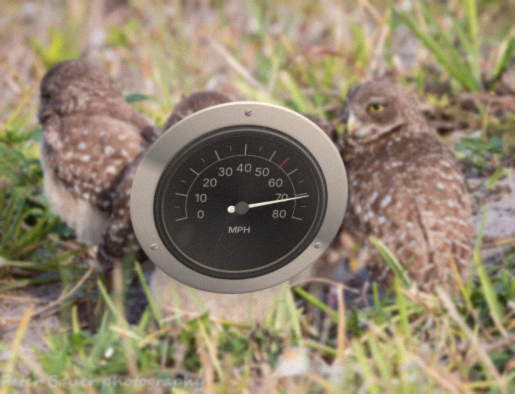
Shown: 70 mph
